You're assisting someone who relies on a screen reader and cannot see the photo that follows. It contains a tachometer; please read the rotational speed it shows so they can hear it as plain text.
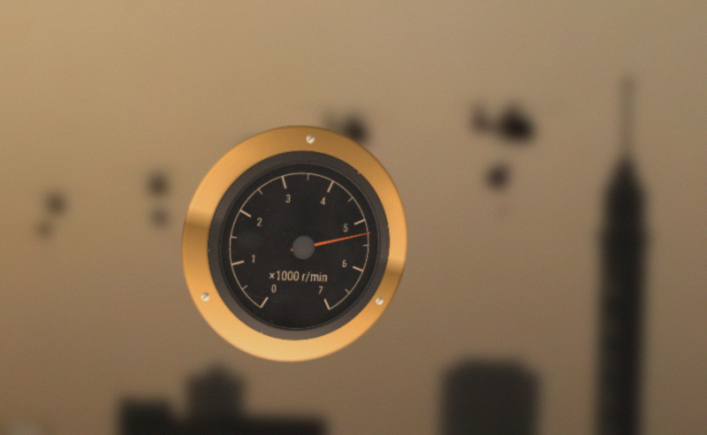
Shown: 5250 rpm
